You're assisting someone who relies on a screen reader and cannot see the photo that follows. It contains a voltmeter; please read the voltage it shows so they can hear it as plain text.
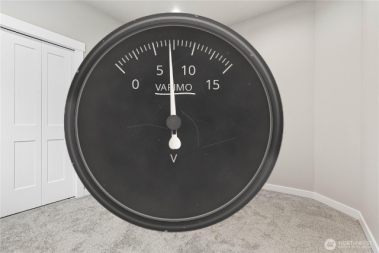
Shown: 7 V
